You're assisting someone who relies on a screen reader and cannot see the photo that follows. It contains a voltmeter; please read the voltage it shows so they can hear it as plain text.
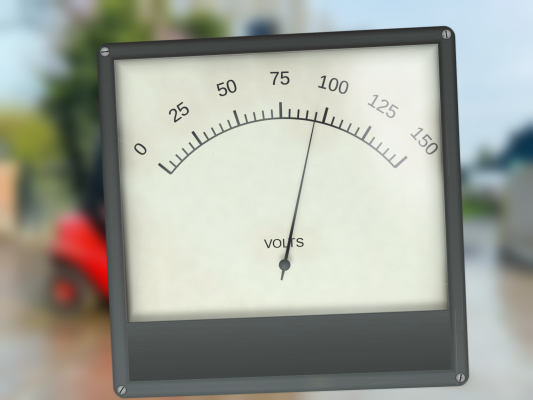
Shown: 95 V
